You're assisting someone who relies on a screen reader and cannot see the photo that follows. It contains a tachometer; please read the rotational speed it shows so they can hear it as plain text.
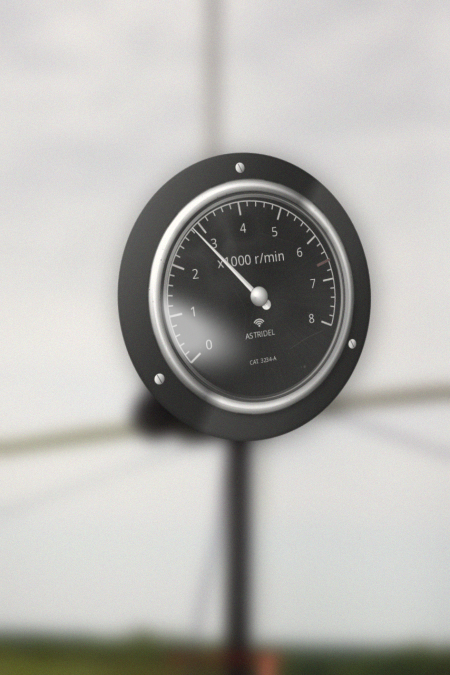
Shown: 2800 rpm
